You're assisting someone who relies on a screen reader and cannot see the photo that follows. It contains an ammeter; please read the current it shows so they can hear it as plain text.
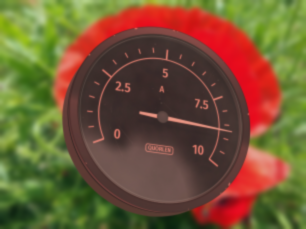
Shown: 8.75 A
